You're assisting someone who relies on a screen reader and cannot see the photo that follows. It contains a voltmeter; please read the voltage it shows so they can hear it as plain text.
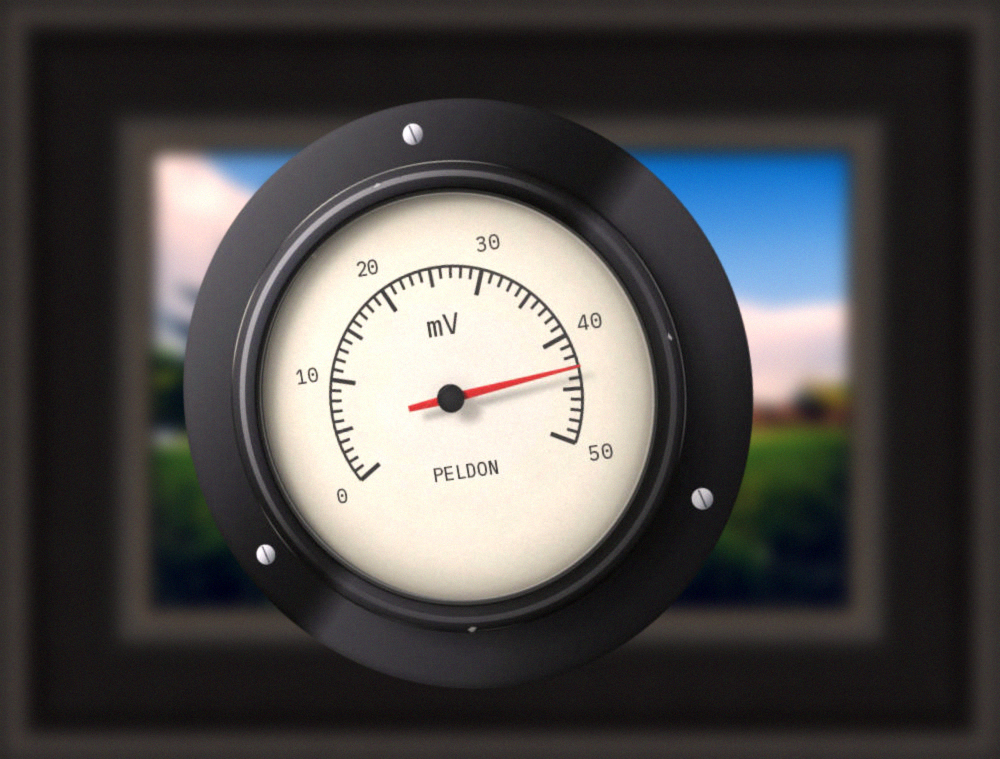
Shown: 43 mV
